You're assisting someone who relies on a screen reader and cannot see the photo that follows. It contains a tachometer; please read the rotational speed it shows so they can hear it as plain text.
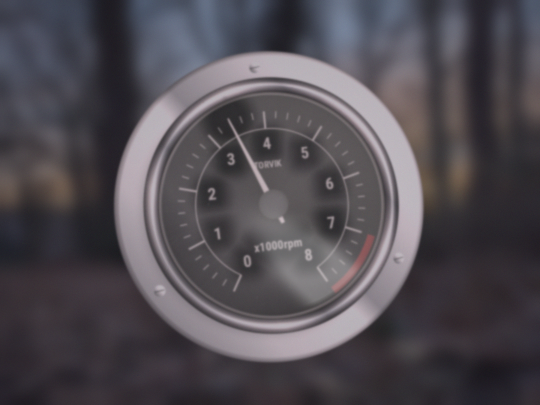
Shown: 3400 rpm
